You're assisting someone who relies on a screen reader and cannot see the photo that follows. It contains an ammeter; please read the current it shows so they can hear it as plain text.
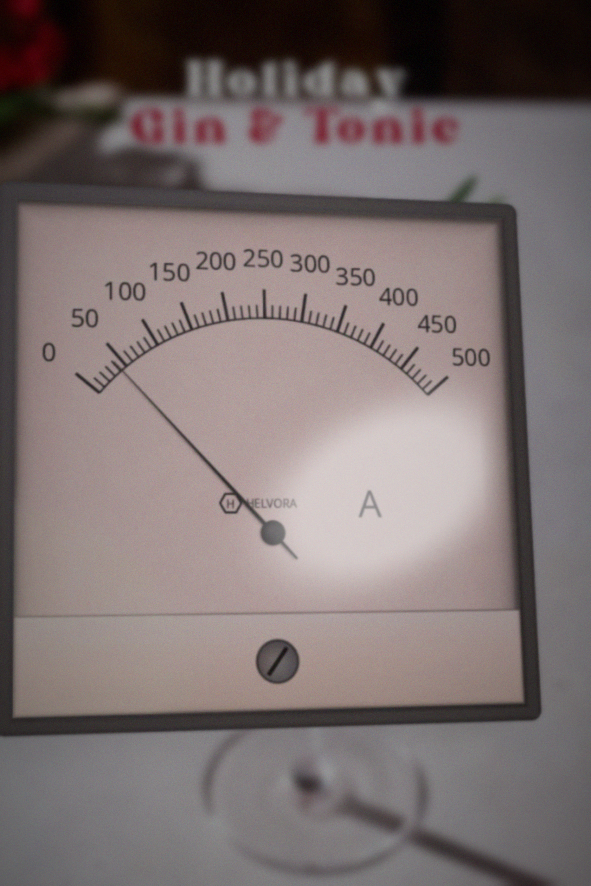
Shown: 40 A
